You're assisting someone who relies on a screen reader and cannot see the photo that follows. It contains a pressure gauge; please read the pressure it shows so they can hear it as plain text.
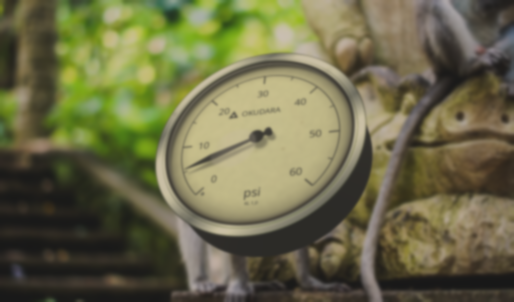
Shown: 5 psi
